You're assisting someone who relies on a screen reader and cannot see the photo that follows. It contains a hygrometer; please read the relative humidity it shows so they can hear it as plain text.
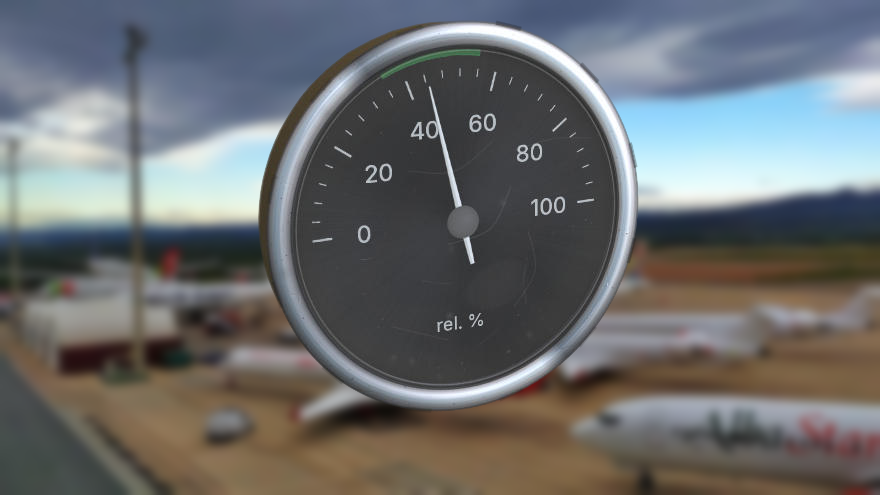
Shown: 44 %
